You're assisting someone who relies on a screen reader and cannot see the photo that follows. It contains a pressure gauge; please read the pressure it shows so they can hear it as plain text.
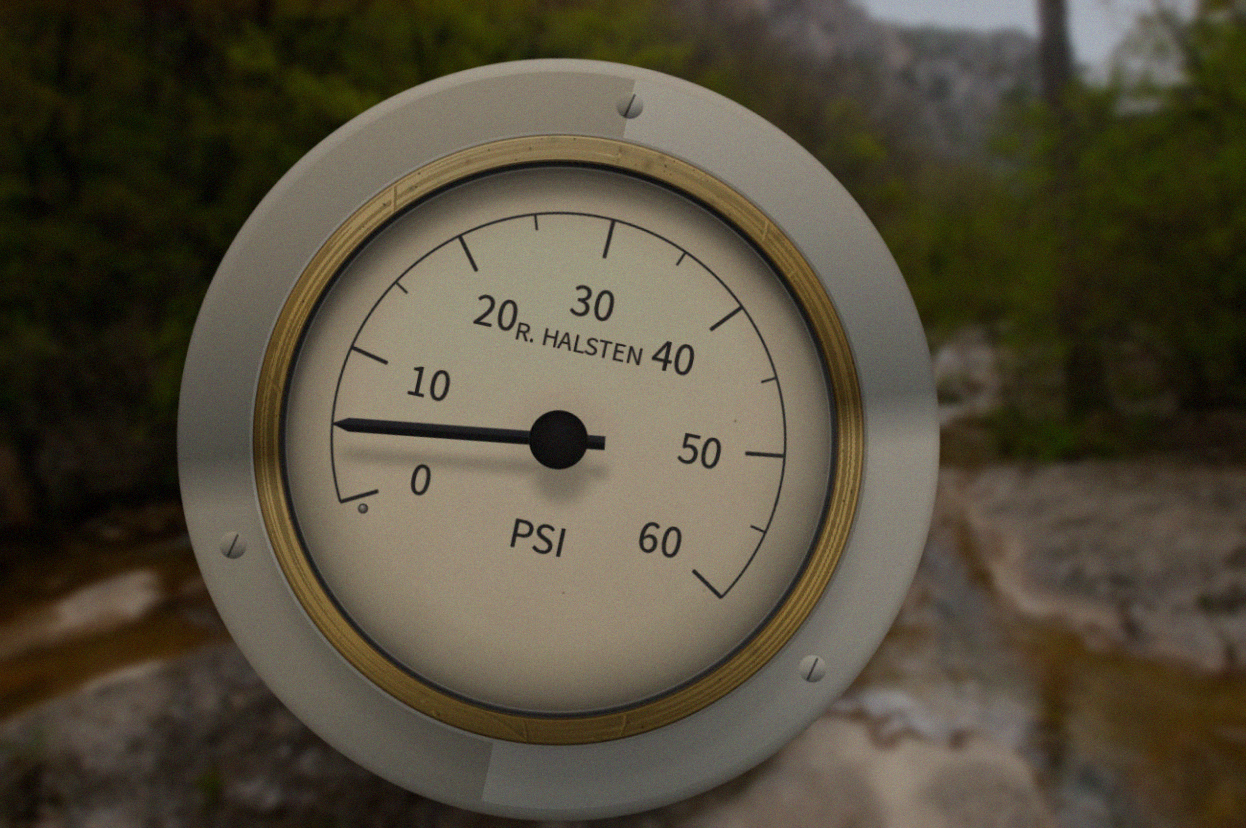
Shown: 5 psi
